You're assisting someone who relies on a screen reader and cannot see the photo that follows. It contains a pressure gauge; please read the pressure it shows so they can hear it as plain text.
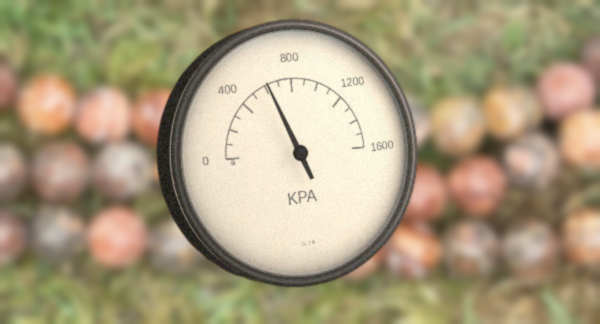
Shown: 600 kPa
